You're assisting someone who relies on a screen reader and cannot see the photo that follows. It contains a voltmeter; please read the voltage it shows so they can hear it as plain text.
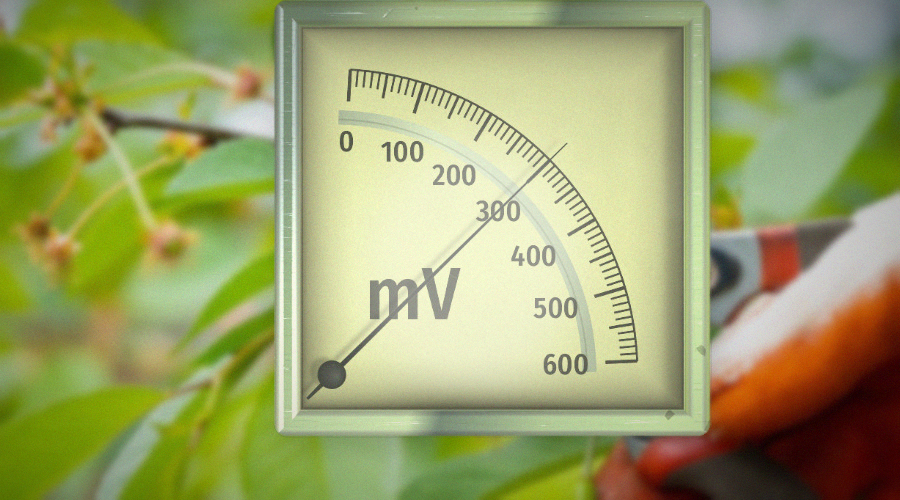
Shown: 300 mV
